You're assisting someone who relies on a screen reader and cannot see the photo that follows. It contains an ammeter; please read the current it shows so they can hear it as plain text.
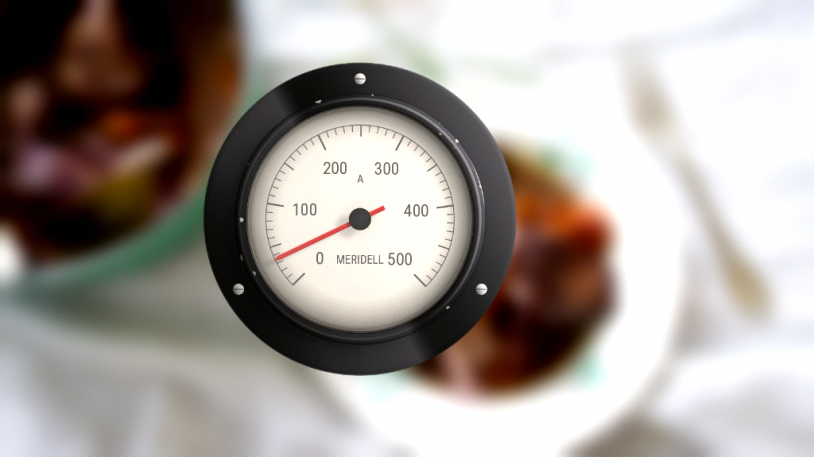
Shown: 35 A
